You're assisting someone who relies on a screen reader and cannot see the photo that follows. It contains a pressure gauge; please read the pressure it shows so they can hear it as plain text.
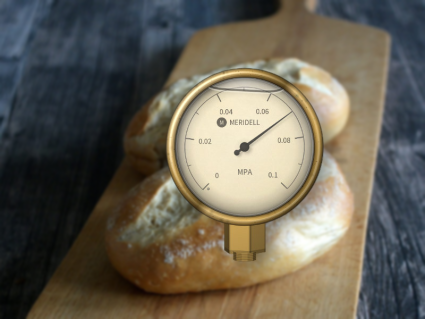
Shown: 0.07 MPa
